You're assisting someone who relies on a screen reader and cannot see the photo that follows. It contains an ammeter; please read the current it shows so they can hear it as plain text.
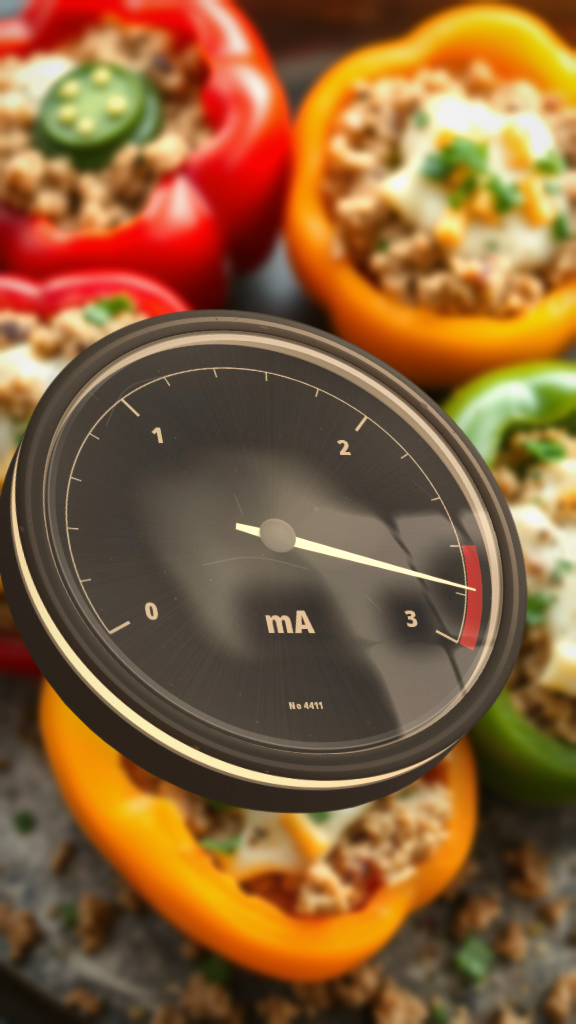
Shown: 2.8 mA
